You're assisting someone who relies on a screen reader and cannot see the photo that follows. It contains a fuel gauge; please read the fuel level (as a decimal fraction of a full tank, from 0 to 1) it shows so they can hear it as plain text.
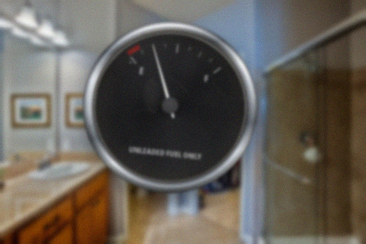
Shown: 0.25
